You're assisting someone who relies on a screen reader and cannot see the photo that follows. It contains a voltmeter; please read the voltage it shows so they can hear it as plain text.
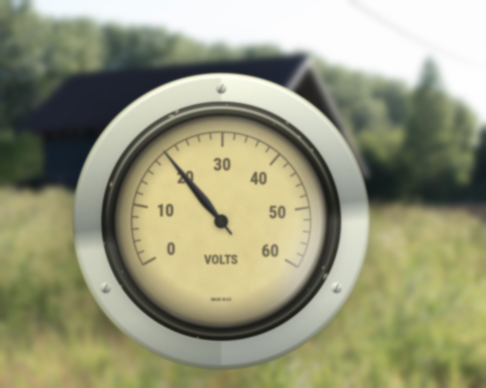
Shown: 20 V
